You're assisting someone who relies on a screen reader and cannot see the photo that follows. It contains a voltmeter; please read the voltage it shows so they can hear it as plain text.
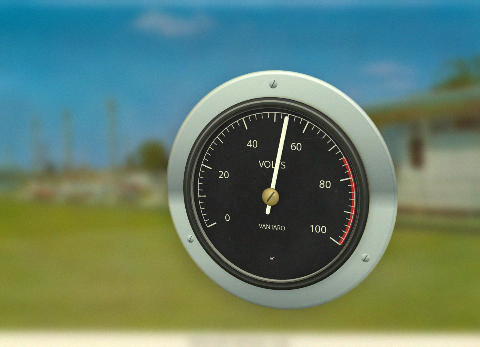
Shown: 54 V
